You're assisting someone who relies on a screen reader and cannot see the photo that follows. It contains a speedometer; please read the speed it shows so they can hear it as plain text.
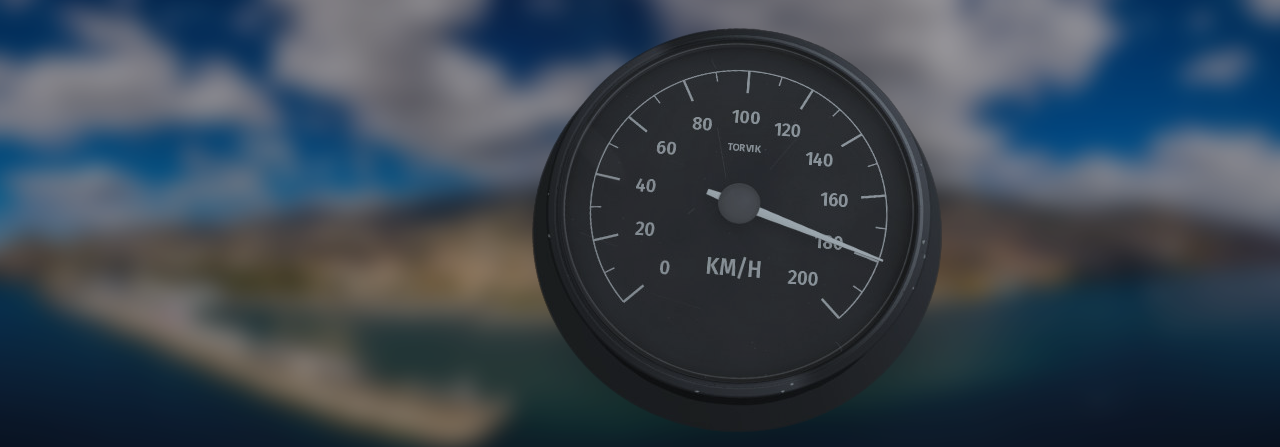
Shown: 180 km/h
